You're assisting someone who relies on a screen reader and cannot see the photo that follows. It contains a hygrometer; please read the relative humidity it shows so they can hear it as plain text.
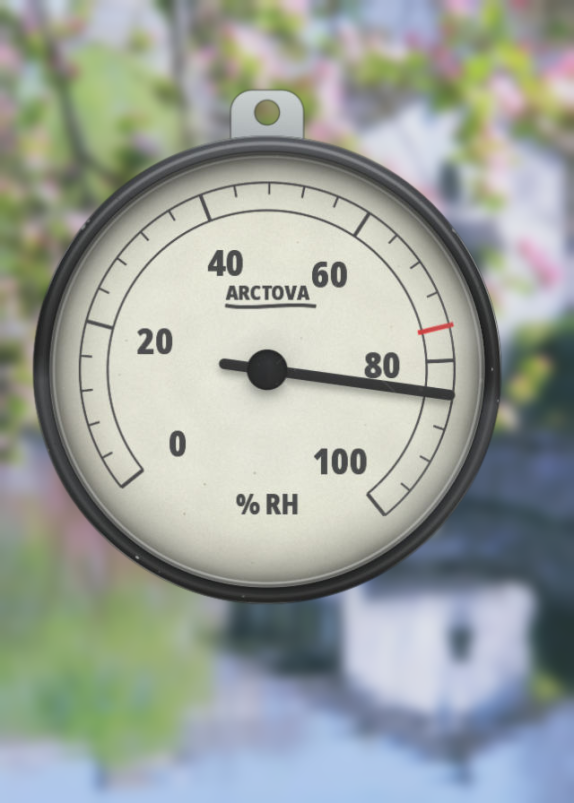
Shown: 84 %
